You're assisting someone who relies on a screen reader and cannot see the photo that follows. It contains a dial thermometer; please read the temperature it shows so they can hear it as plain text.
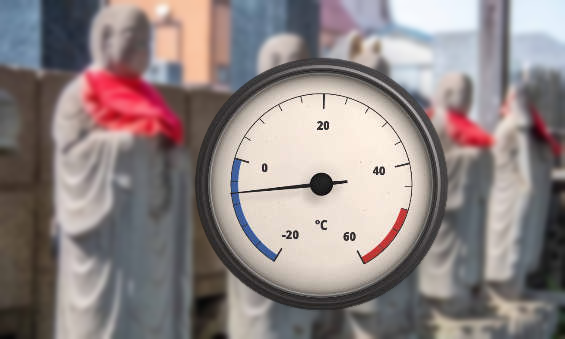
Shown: -6 °C
